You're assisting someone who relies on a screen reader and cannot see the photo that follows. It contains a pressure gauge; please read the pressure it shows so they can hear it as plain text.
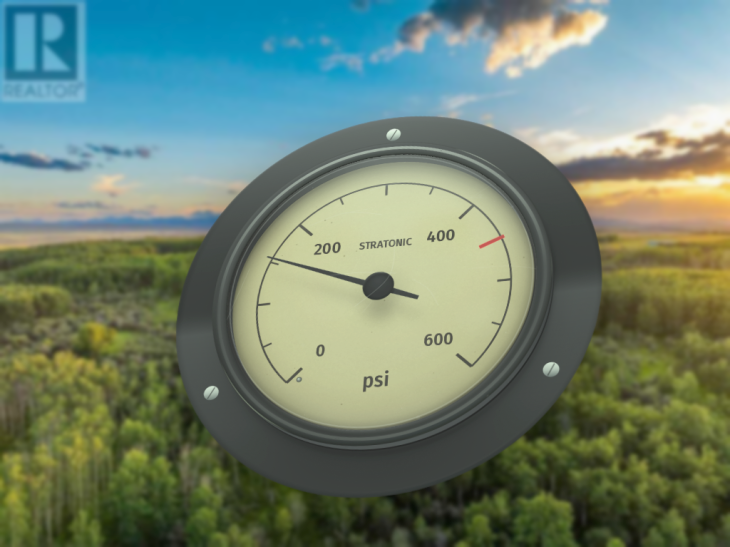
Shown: 150 psi
